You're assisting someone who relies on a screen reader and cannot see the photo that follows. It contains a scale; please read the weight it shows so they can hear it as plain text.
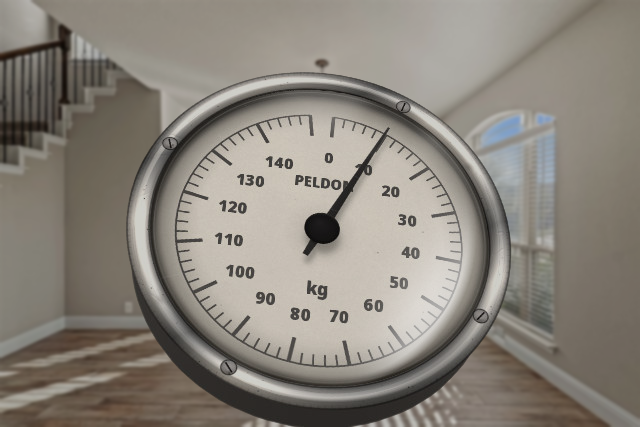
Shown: 10 kg
